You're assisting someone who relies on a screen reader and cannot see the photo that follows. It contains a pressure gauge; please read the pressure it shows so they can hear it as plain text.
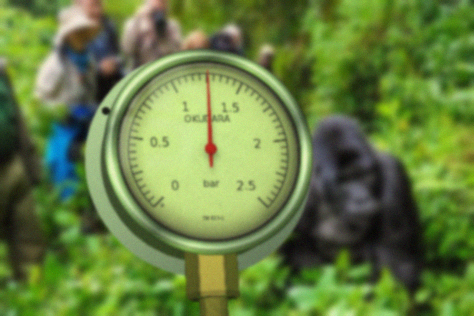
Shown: 1.25 bar
